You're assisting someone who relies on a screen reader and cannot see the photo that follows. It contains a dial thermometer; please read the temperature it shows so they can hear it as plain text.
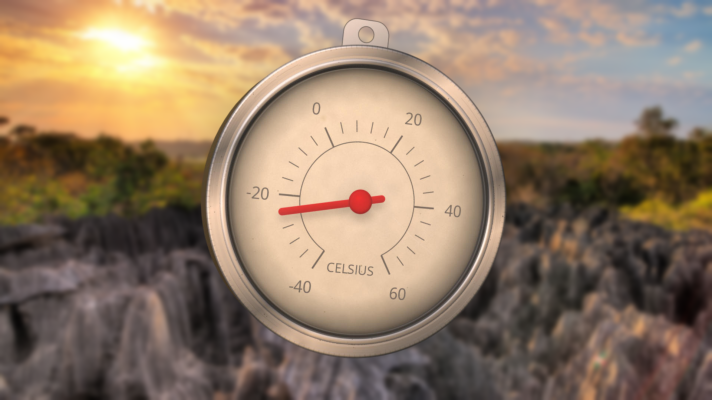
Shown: -24 °C
